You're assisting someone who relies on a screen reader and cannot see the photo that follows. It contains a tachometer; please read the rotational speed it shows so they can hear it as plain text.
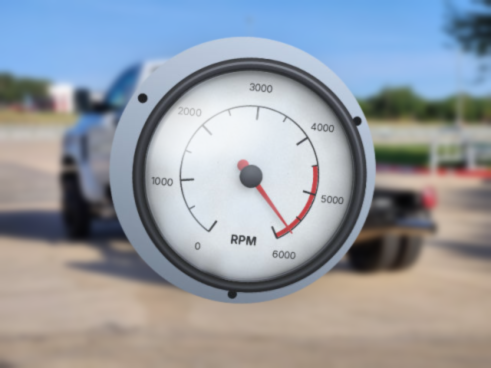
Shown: 5750 rpm
